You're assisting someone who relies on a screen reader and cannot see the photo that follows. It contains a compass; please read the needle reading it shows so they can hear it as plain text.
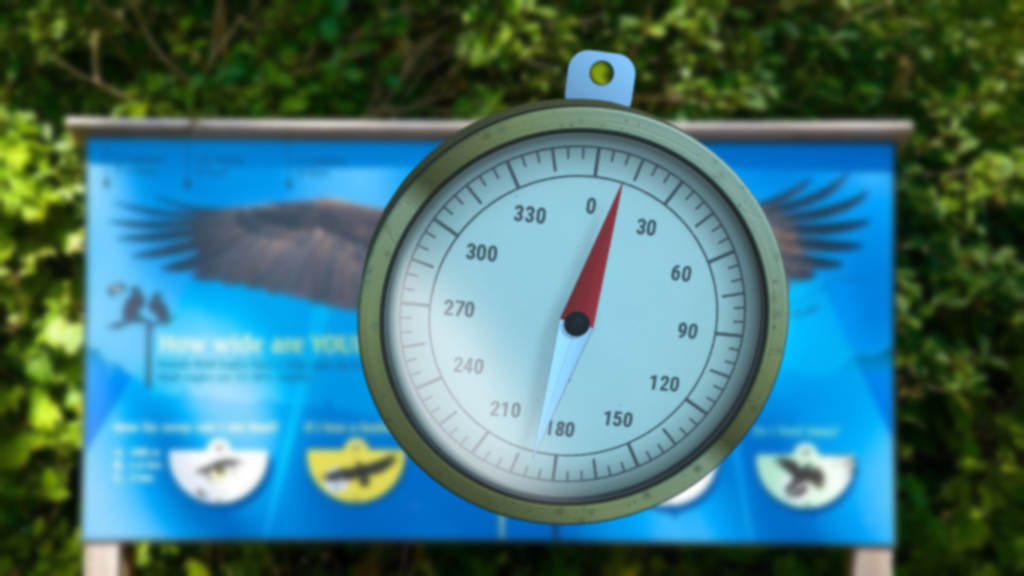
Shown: 10 °
